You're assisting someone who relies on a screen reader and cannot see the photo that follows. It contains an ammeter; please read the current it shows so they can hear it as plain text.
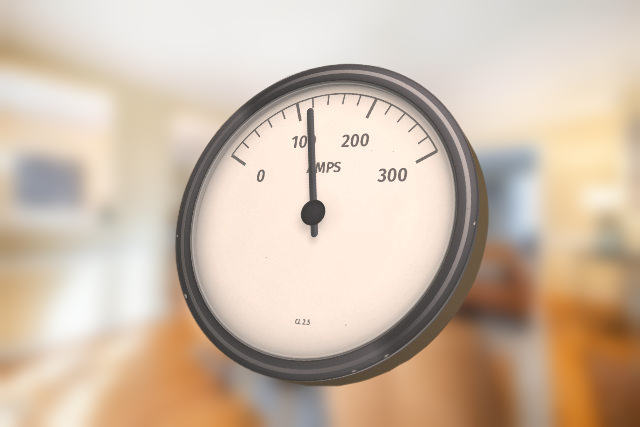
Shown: 120 A
